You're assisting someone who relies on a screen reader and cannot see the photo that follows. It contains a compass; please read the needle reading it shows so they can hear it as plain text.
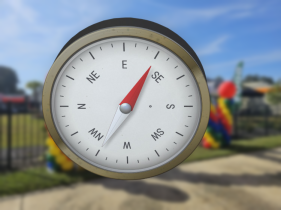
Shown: 120 °
